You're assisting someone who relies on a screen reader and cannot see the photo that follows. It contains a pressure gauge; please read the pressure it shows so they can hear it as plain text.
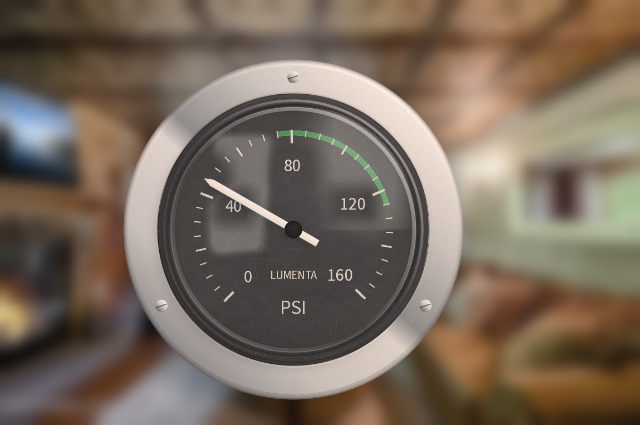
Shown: 45 psi
